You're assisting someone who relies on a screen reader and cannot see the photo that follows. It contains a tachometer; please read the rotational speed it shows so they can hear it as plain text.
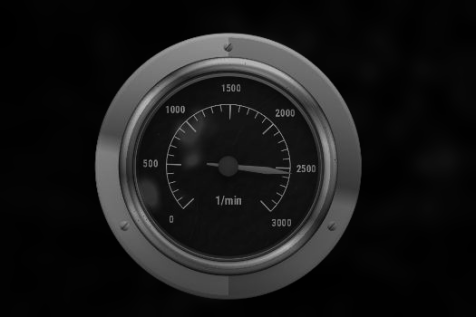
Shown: 2550 rpm
